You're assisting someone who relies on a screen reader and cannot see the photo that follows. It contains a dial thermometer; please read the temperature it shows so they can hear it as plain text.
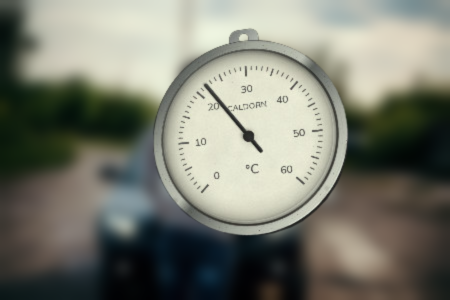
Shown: 22 °C
